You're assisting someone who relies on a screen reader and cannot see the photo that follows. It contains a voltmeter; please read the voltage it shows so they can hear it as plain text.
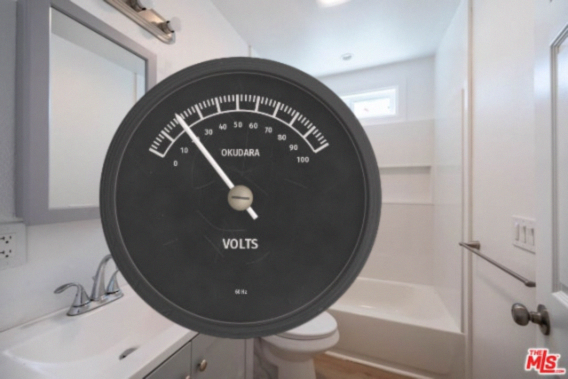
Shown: 20 V
